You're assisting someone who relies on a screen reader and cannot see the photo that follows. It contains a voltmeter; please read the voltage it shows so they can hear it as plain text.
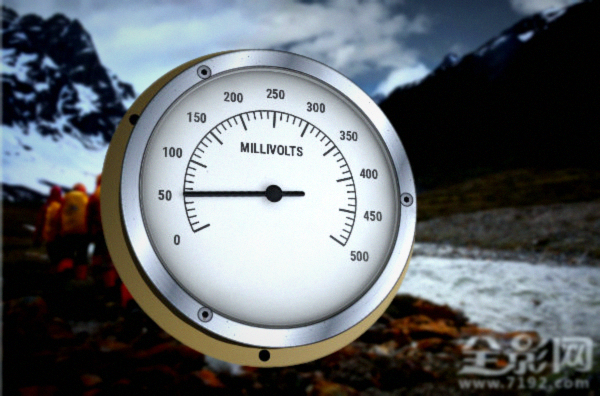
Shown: 50 mV
